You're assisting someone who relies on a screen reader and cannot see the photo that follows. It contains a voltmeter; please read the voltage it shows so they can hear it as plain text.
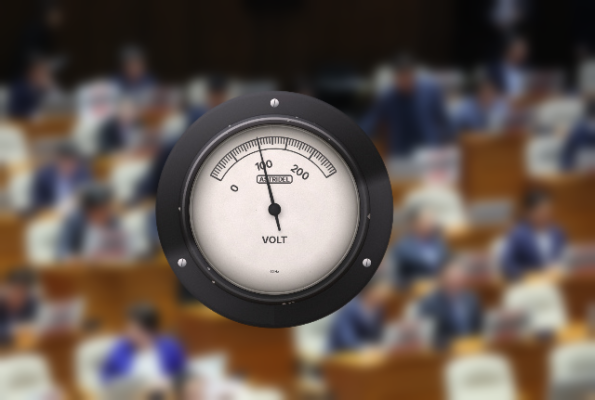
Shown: 100 V
